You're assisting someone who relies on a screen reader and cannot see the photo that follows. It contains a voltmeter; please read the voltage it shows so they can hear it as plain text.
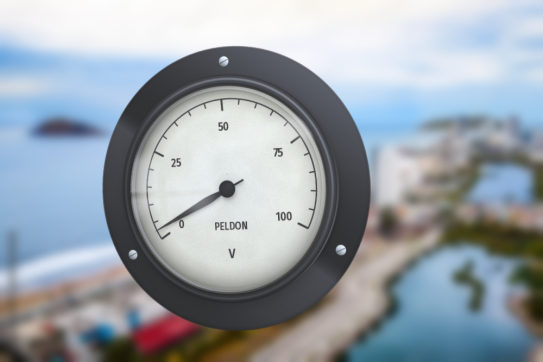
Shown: 2.5 V
